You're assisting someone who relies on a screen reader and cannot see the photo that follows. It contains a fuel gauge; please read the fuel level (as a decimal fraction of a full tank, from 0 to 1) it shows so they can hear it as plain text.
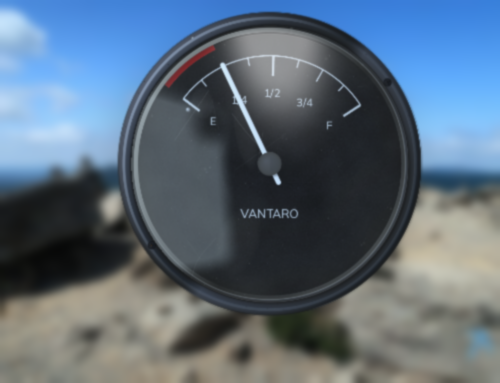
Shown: 0.25
